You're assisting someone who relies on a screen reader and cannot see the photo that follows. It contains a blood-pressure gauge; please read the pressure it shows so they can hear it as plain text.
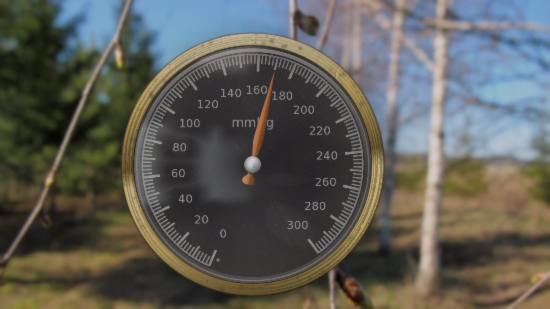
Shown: 170 mmHg
